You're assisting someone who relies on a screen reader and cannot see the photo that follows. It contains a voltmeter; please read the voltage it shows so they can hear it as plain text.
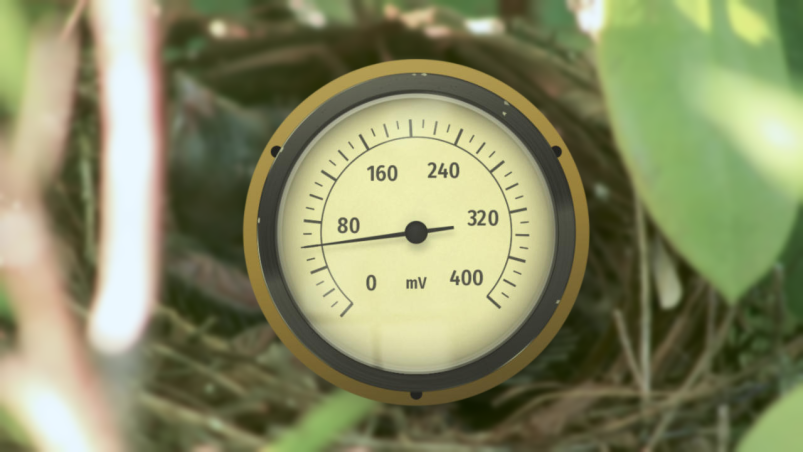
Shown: 60 mV
